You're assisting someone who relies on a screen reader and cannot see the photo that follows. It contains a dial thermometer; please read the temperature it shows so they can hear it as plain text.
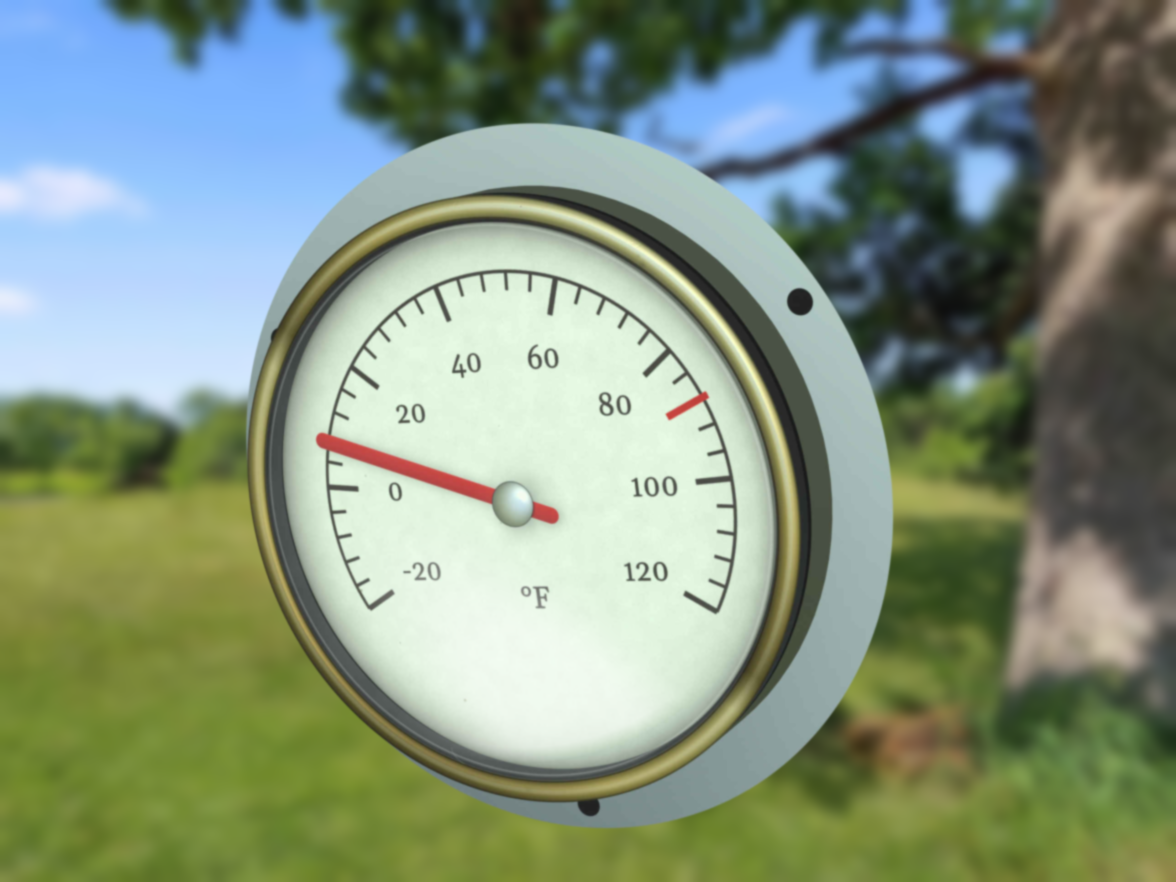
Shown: 8 °F
